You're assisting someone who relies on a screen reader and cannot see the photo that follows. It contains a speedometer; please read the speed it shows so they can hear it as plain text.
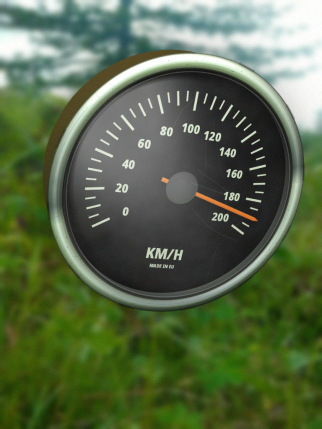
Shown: 190 km/h
